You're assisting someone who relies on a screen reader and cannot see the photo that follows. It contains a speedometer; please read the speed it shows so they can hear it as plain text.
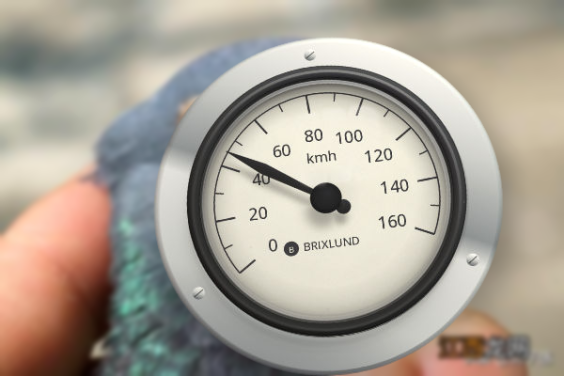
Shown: 45 km/h
